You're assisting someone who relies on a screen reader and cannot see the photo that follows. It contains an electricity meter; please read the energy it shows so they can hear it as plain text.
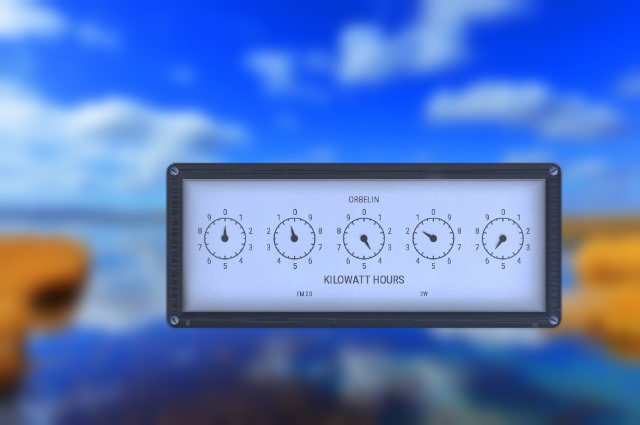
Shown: 416 kWh
